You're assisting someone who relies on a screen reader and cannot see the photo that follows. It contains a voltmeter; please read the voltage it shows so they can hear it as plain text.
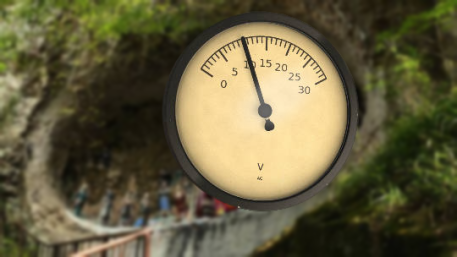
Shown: 10 V
